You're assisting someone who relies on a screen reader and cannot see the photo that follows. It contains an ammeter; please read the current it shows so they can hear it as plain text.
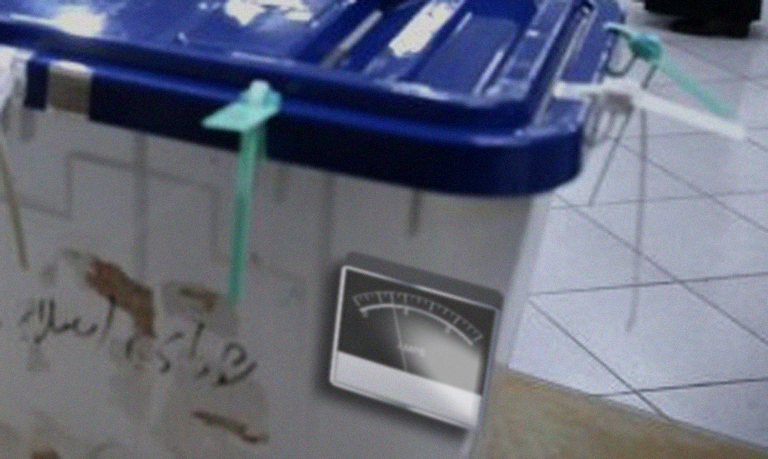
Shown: 3 A
